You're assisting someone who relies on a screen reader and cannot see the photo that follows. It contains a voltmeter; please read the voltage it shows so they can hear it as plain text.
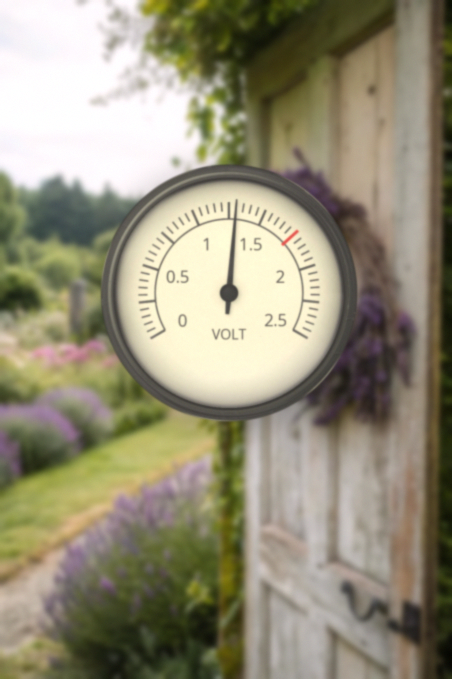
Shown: 1.3 V
